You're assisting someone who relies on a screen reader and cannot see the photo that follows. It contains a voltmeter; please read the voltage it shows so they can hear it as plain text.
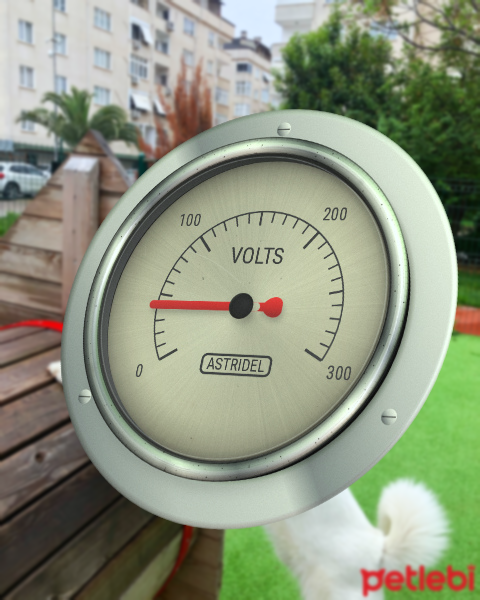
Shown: 40 V
